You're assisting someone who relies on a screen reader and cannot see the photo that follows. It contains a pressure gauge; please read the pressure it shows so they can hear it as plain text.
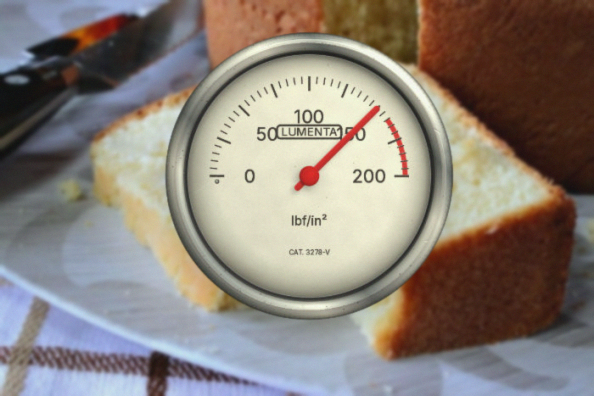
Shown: 150 psi
